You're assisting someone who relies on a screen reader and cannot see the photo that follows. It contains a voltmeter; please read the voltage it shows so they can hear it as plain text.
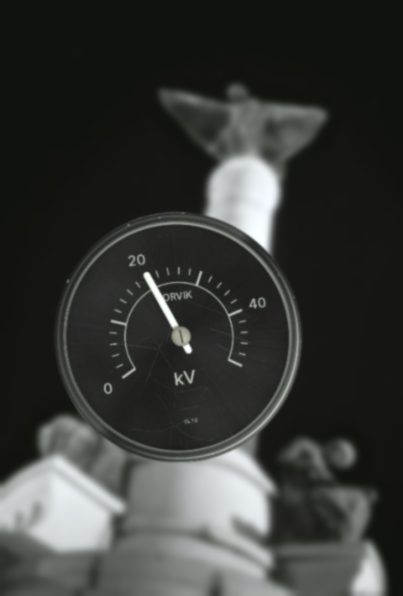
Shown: 20 kV
